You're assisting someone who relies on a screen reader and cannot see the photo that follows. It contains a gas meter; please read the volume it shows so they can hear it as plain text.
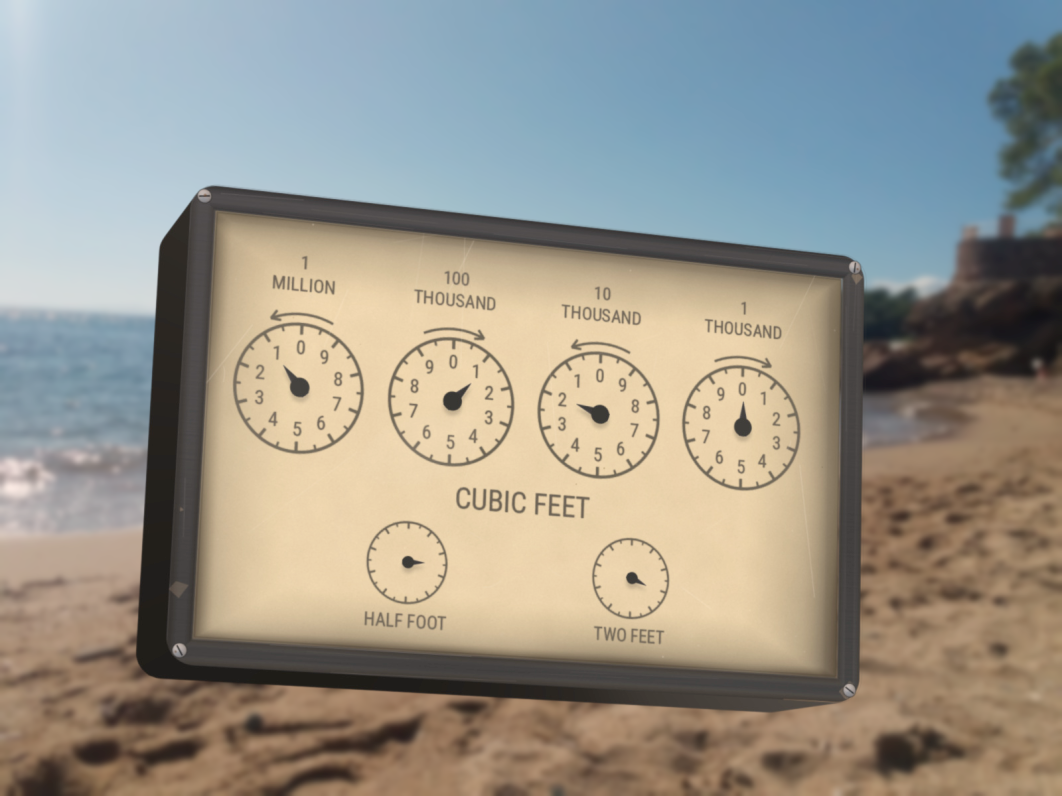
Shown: 112000 ft³
